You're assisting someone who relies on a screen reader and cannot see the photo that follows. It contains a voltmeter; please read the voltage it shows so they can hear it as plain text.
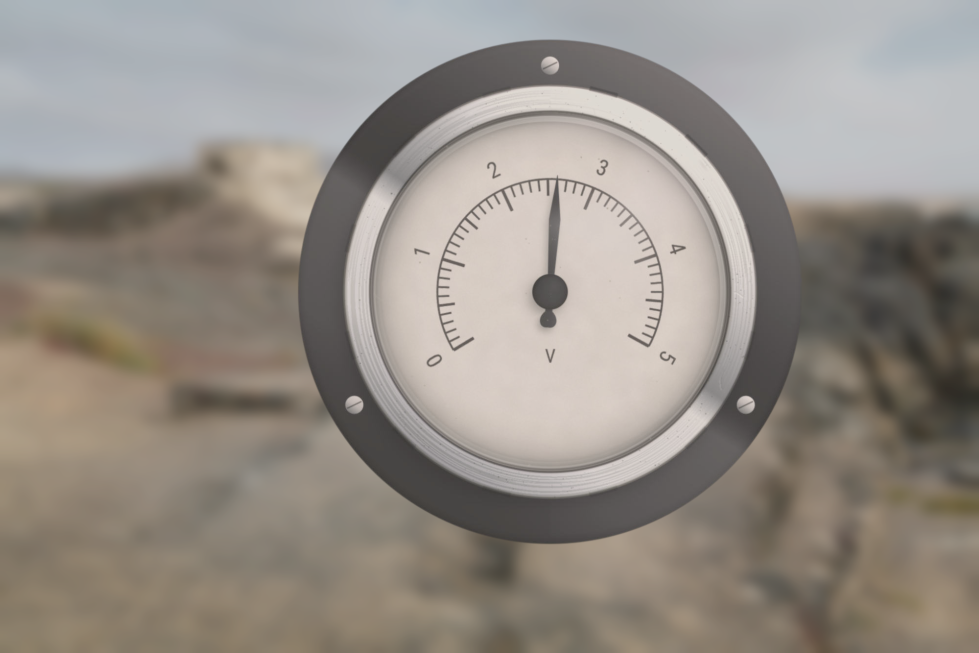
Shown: 2.6 V
